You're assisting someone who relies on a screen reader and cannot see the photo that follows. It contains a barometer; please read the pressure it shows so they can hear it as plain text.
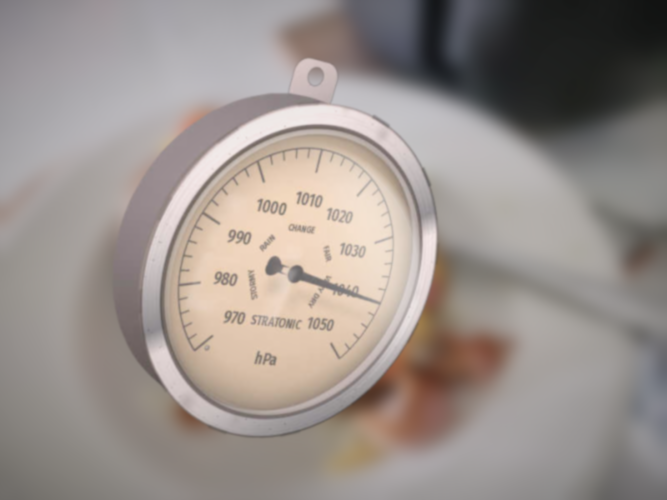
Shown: 1040 hPa
